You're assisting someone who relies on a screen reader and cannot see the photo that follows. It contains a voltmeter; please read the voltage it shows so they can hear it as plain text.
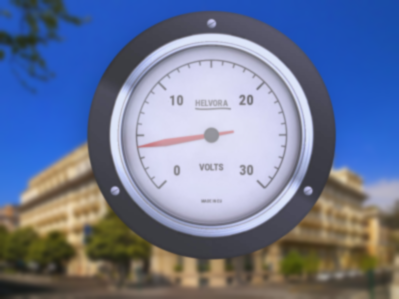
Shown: 4 V
